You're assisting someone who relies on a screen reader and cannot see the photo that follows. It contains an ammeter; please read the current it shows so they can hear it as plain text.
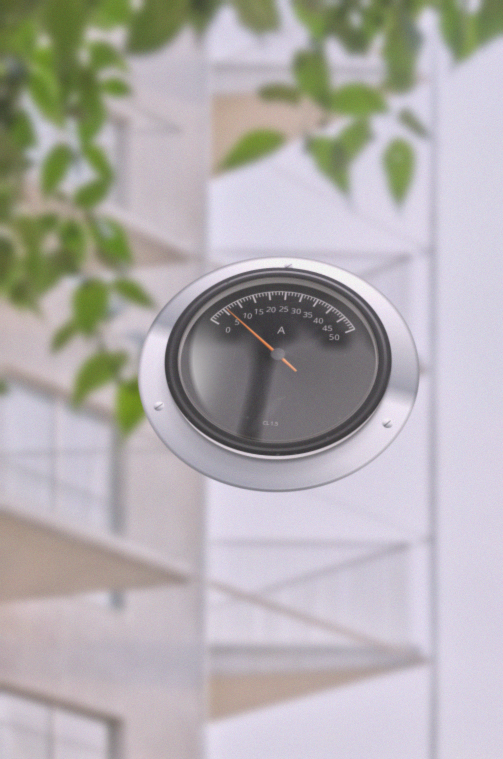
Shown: 5 A
